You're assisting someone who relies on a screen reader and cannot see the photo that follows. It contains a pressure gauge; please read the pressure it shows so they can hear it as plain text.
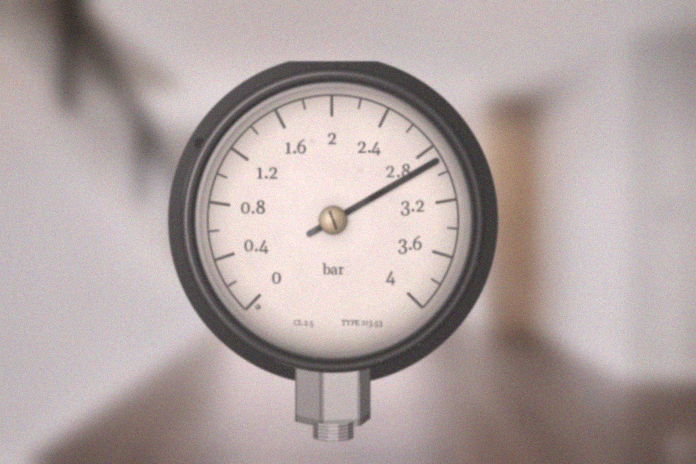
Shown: 2.9 bar
